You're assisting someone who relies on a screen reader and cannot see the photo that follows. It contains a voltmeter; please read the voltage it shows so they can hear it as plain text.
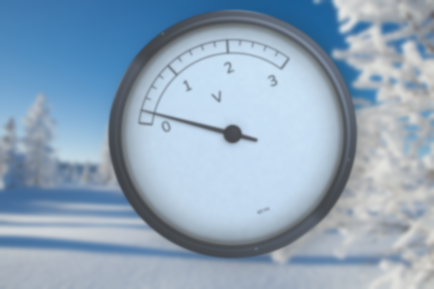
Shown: 0.2 V
